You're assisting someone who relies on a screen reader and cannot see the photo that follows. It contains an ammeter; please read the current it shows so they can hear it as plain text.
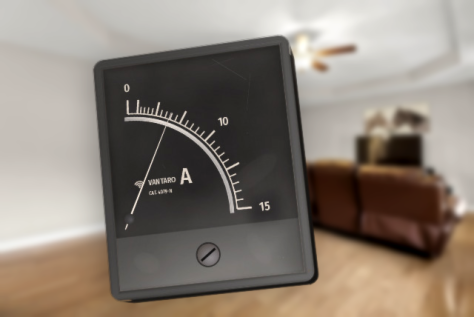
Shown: 6.5 A
